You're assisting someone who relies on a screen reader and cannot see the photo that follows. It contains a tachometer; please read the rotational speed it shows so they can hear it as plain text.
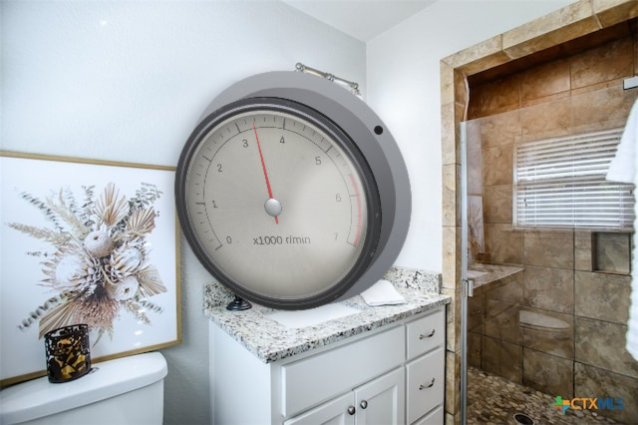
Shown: 3400 rpm
